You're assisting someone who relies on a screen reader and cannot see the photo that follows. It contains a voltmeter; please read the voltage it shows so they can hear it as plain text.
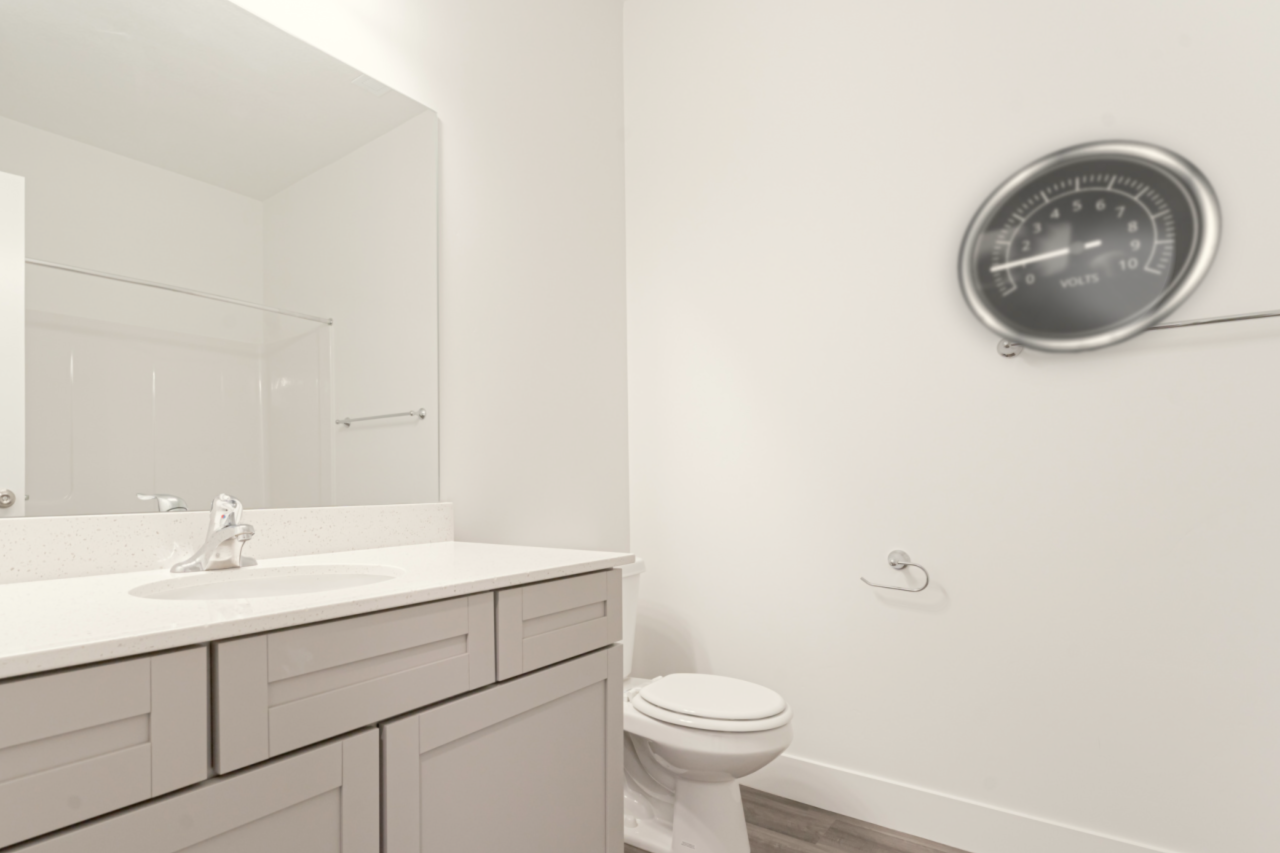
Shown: 1 V
